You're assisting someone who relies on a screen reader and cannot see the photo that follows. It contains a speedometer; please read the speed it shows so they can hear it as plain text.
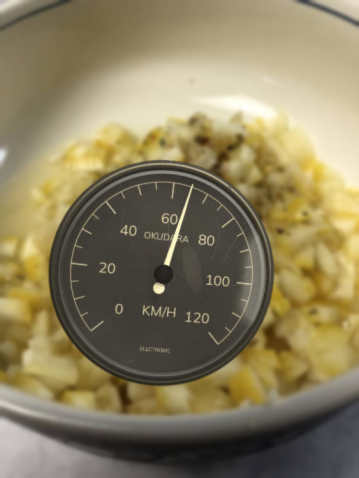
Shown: 65 km/h
